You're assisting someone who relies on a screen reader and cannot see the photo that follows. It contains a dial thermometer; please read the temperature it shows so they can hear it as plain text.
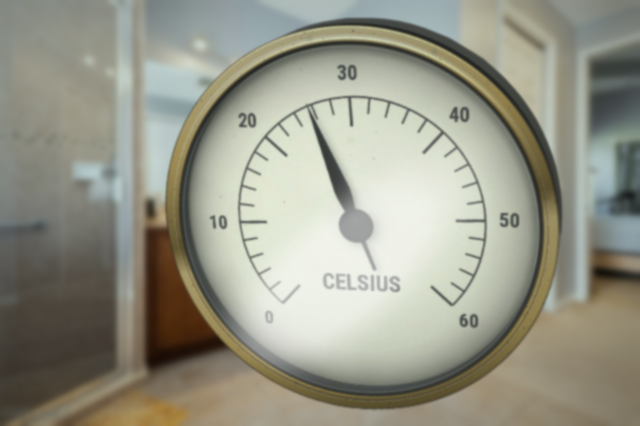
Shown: 26 °C
